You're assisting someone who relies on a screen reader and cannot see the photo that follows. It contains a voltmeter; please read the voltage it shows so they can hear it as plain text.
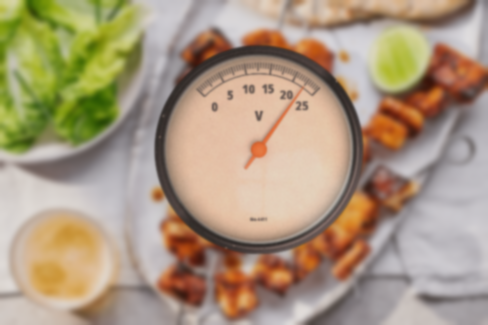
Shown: 22.5 V
